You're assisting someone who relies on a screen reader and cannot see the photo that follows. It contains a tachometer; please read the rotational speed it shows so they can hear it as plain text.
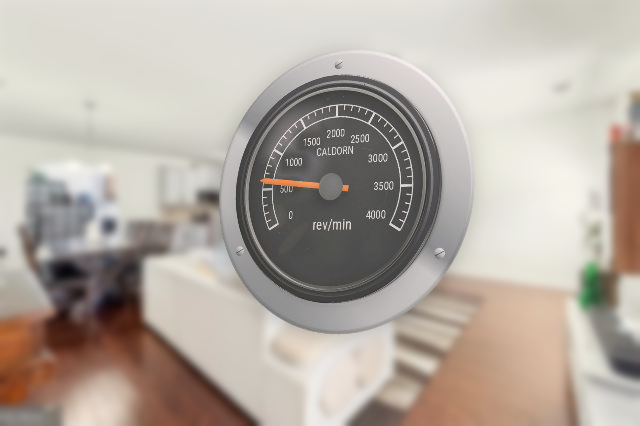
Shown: 600 rpm
